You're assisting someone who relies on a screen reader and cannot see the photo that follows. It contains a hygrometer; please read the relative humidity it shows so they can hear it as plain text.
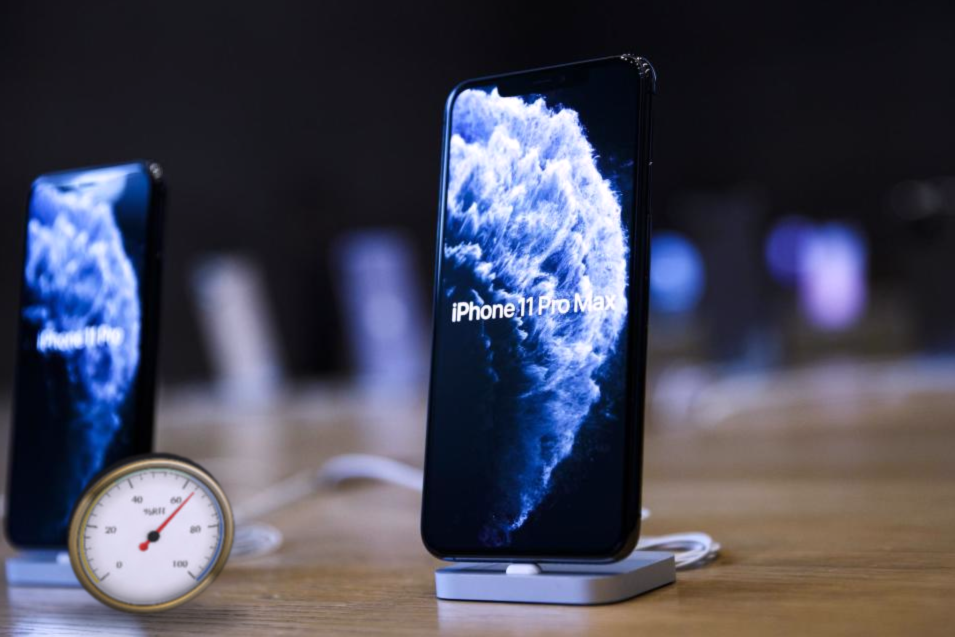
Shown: 64 %
